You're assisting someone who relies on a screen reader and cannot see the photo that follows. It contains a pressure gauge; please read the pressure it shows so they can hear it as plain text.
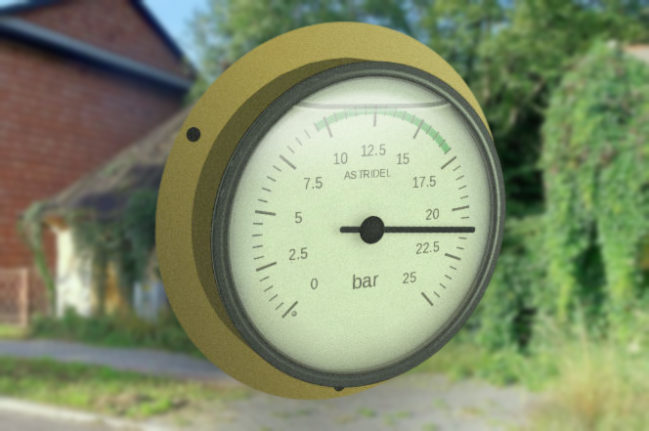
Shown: 21 bar
